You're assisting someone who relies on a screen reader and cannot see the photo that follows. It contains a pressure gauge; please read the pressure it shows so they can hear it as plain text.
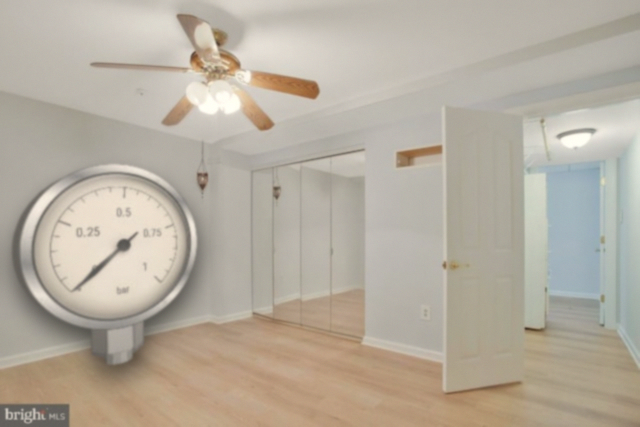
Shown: 0 bar
